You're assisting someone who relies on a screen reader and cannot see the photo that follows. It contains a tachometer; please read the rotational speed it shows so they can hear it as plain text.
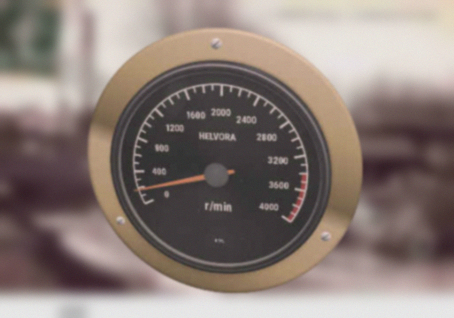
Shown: 200 rpm
